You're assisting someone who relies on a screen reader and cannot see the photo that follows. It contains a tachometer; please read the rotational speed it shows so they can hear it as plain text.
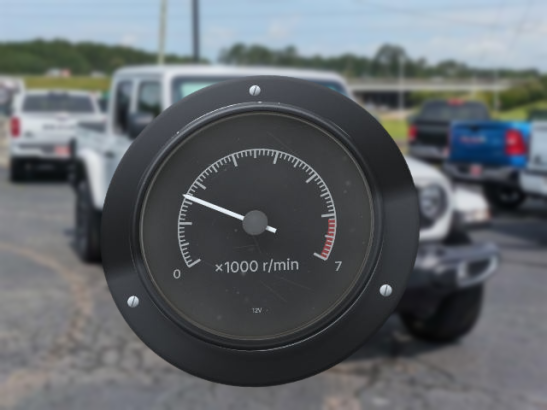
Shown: 1600 rpm
